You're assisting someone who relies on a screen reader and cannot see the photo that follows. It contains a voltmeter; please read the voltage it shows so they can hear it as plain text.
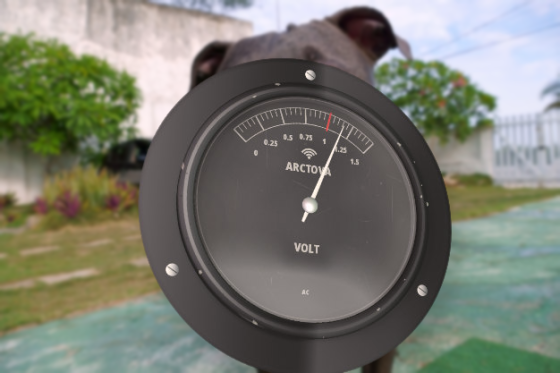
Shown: 1.15 V
